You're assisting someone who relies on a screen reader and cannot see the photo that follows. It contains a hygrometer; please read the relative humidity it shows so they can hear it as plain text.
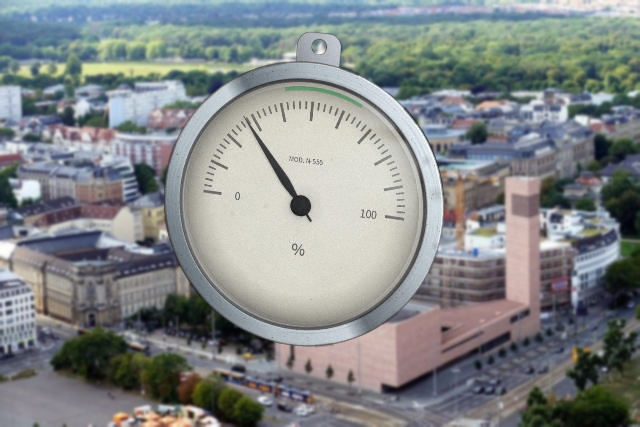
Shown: 28 %
